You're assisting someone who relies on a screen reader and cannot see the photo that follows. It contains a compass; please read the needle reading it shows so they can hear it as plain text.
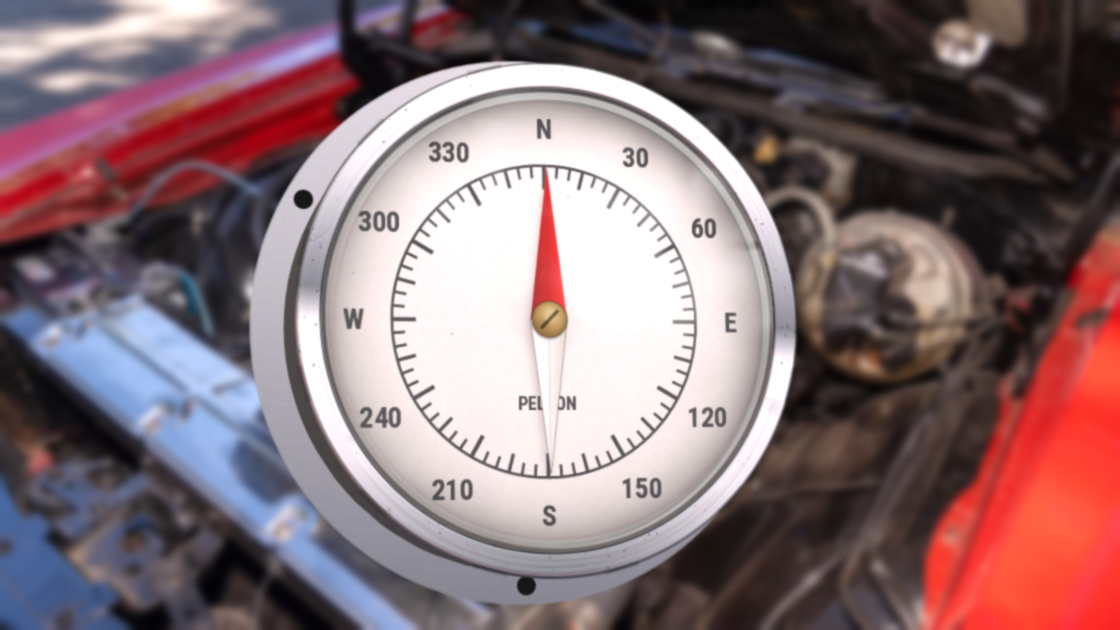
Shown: 0 °
